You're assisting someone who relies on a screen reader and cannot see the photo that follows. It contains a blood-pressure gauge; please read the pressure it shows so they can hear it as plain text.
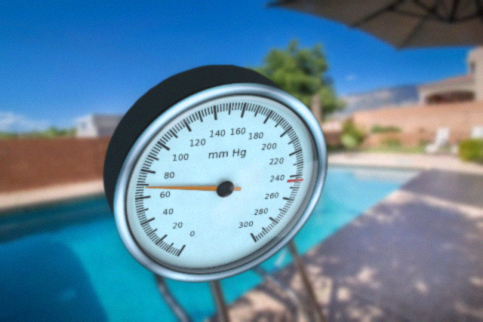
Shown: 70 mmHg
